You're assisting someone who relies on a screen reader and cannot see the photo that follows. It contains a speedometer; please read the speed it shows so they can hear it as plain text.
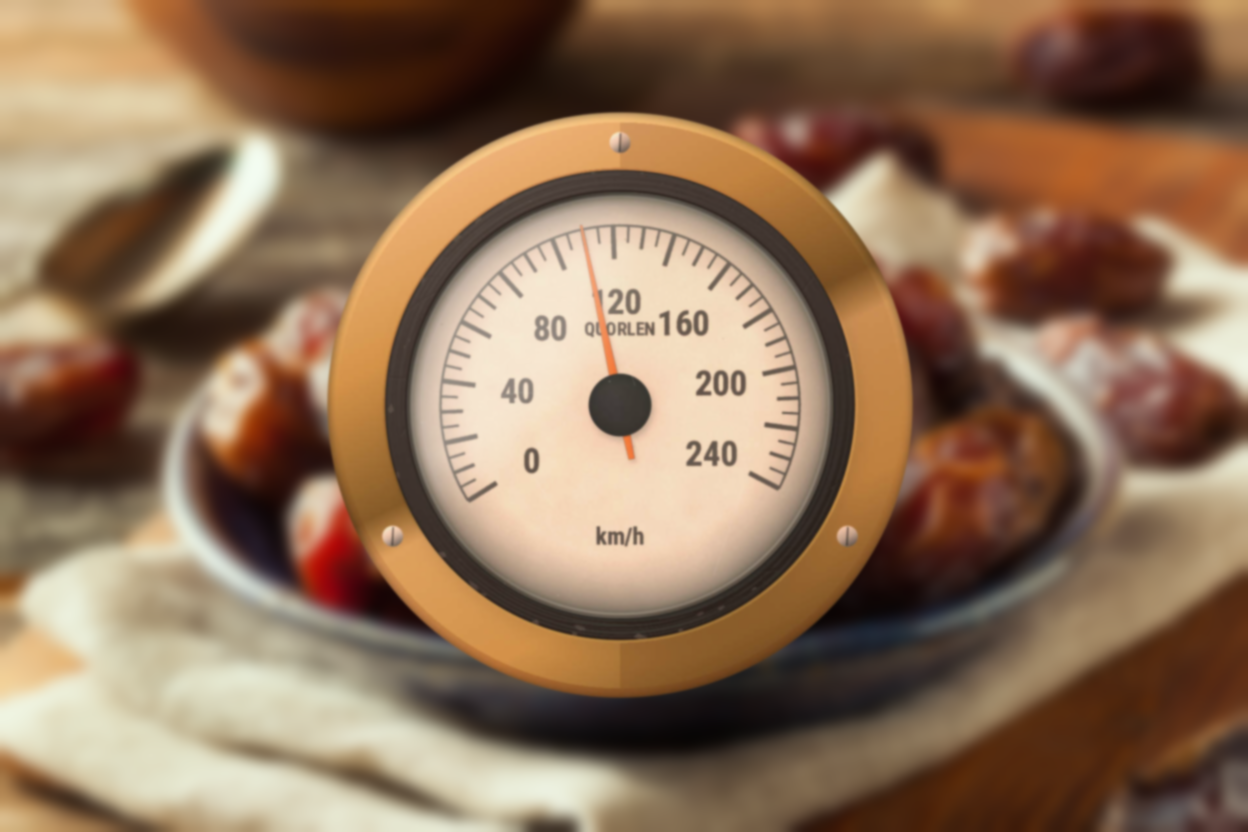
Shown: 110 km/h
